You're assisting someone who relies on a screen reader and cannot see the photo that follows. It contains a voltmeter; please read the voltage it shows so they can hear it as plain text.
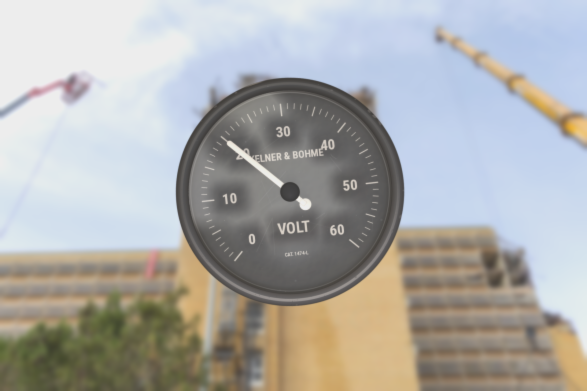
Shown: 20 V
